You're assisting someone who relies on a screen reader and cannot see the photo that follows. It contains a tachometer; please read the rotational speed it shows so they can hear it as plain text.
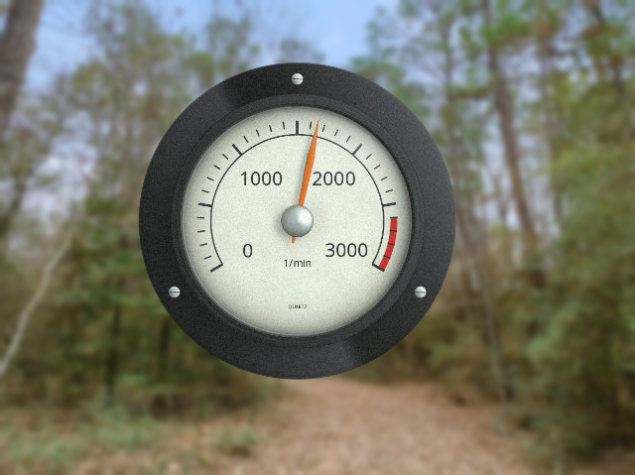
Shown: 1650 rpm
